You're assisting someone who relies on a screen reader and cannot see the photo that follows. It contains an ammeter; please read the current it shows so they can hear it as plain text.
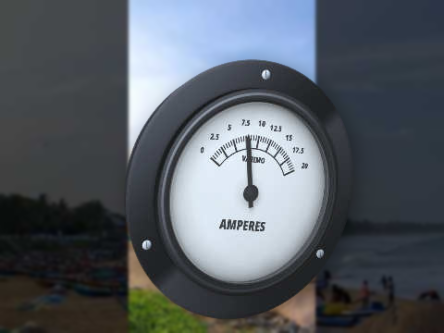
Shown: 7.5 A
